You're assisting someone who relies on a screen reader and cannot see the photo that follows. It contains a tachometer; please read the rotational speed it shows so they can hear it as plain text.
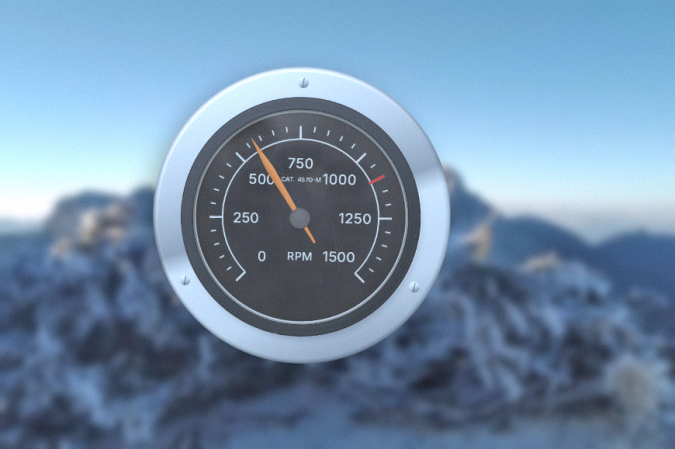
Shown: 575 rpm
